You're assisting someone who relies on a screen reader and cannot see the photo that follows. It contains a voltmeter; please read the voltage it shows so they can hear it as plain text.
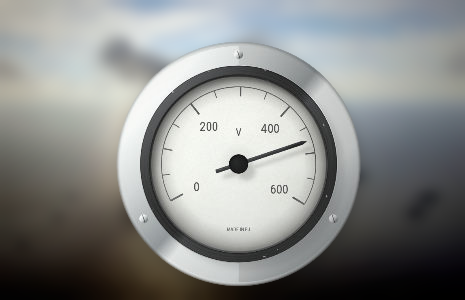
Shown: 475 V
